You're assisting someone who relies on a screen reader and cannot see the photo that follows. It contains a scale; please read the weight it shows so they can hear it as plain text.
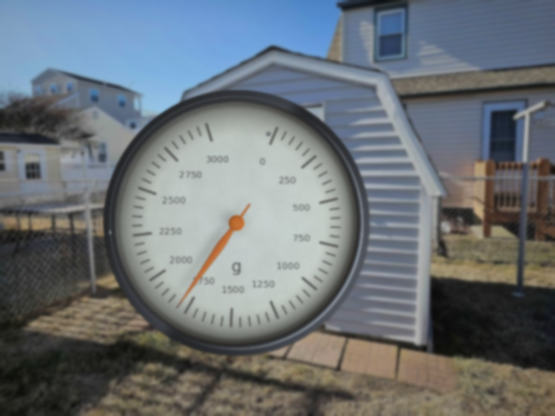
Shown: 1800 g
